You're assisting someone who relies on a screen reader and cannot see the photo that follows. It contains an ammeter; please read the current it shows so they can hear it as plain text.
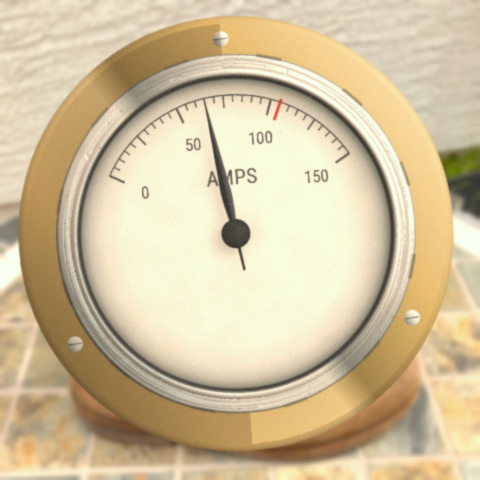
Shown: 65 A
